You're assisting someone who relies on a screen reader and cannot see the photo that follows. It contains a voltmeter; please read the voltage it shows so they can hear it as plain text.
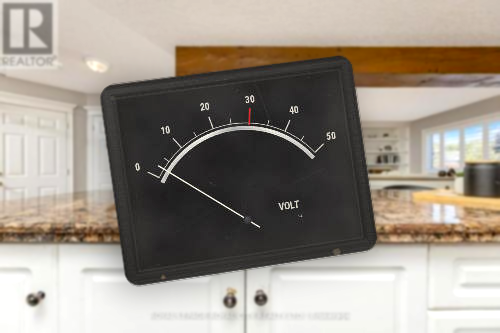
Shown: 2.5 V
